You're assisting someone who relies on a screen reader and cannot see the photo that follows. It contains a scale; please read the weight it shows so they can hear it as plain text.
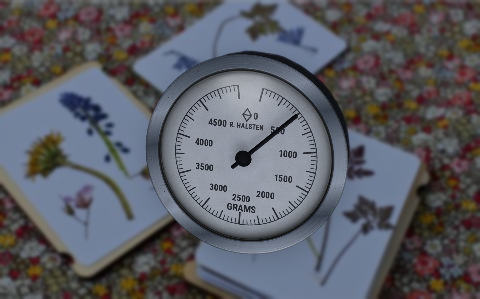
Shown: 500 g
